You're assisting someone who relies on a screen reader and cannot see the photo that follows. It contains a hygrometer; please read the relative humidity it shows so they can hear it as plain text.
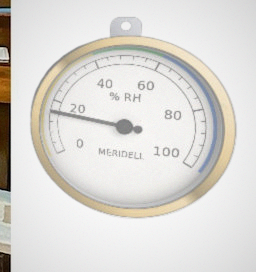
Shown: 16 %
